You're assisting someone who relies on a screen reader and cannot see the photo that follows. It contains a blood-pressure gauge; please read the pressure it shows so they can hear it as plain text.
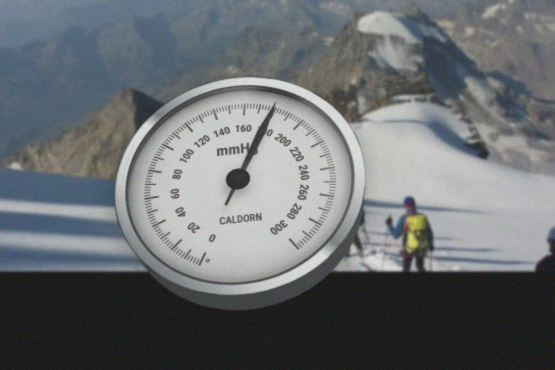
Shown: 180 mmHg
